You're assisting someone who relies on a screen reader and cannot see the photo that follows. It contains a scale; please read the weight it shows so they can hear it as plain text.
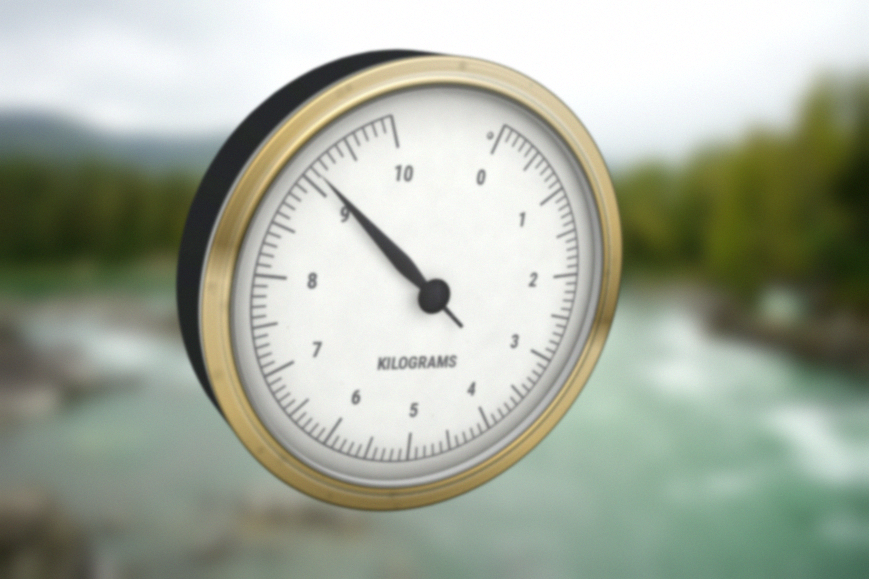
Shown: 9.1 kg
